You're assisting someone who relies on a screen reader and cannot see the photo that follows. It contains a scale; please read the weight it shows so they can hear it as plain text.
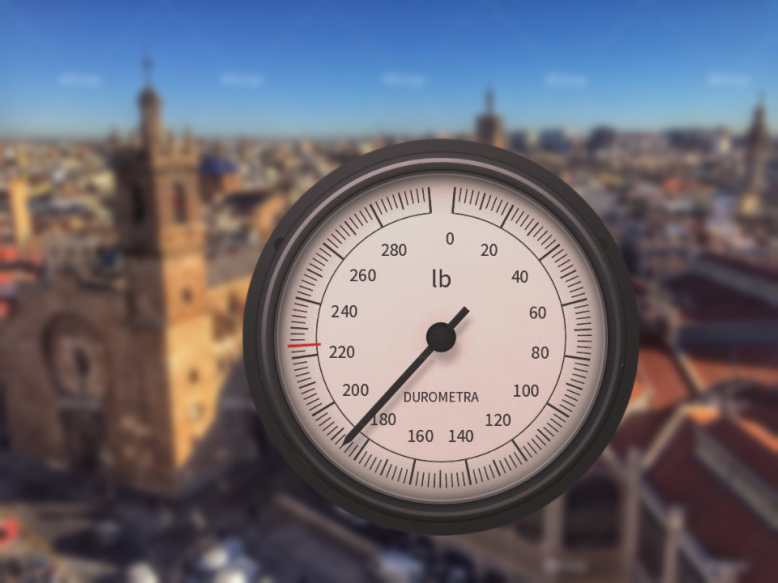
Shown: 186 lb
